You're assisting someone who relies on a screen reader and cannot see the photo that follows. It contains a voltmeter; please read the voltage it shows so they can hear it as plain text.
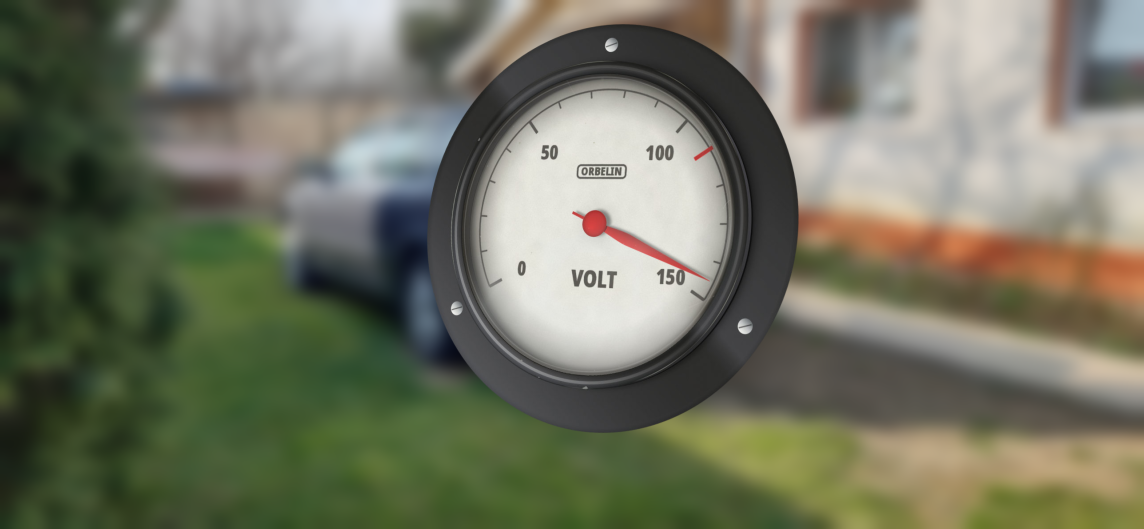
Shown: 145 V
